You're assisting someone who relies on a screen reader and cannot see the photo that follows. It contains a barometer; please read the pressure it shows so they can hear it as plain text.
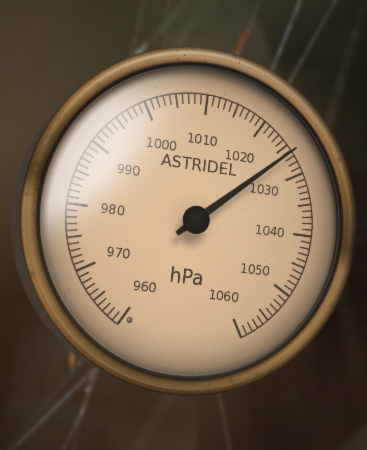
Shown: 1026 hPa
